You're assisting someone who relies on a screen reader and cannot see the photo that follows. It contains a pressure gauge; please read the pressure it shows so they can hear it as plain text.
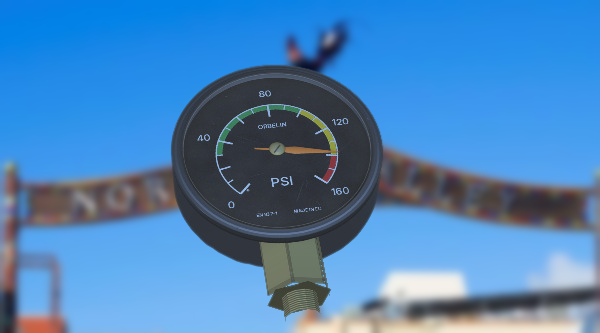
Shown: 140 psi
